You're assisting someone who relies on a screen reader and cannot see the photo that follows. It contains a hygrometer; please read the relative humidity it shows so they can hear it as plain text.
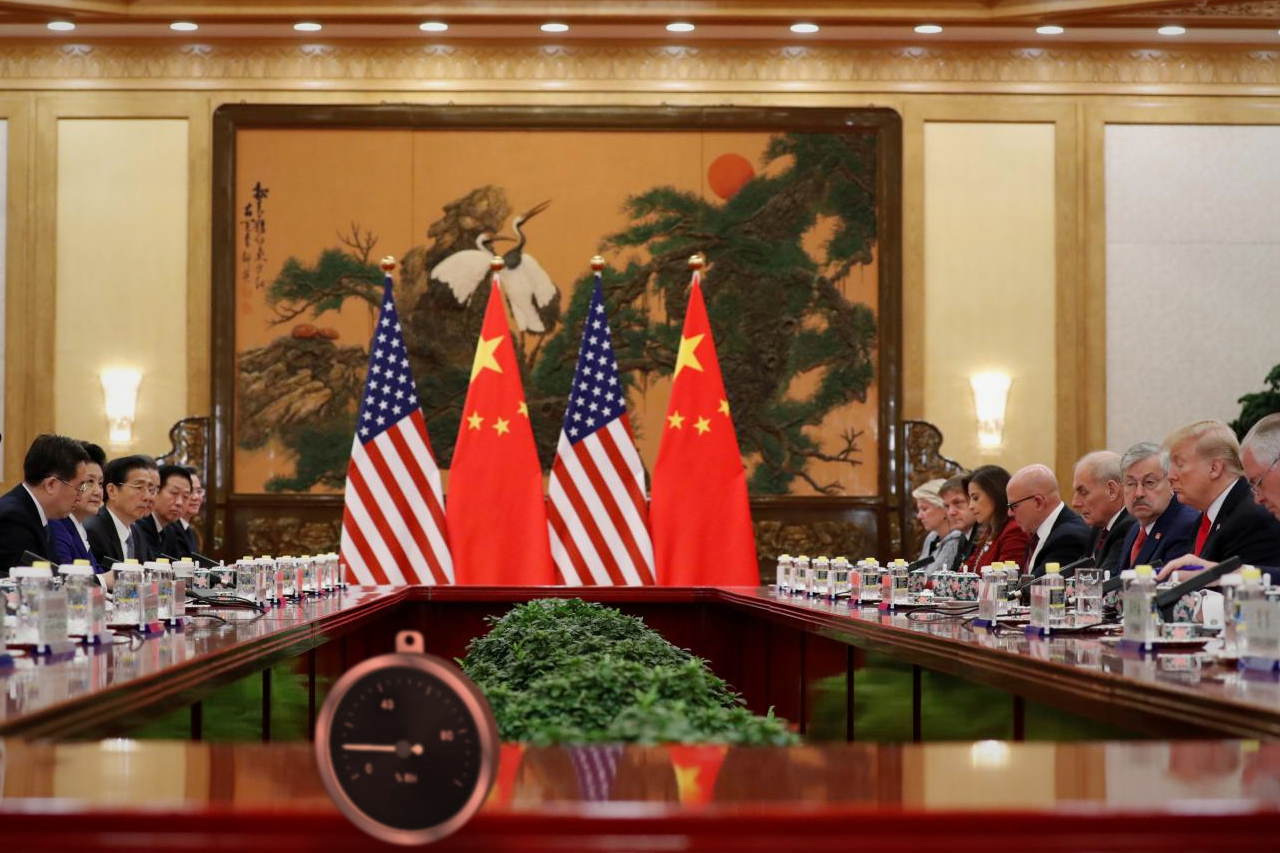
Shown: 12 %
